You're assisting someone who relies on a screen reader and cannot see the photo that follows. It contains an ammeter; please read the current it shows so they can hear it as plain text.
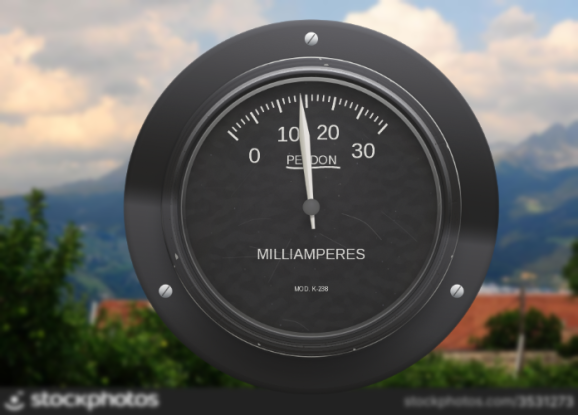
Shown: 14 mA
